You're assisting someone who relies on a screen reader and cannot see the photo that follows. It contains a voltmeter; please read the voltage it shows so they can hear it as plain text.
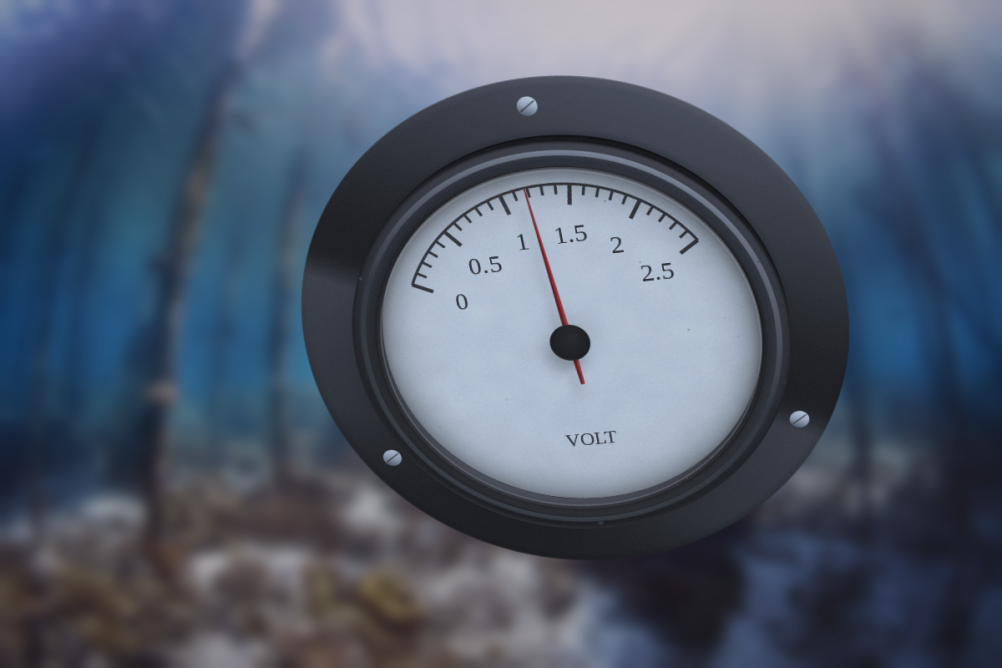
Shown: 1.2 V
